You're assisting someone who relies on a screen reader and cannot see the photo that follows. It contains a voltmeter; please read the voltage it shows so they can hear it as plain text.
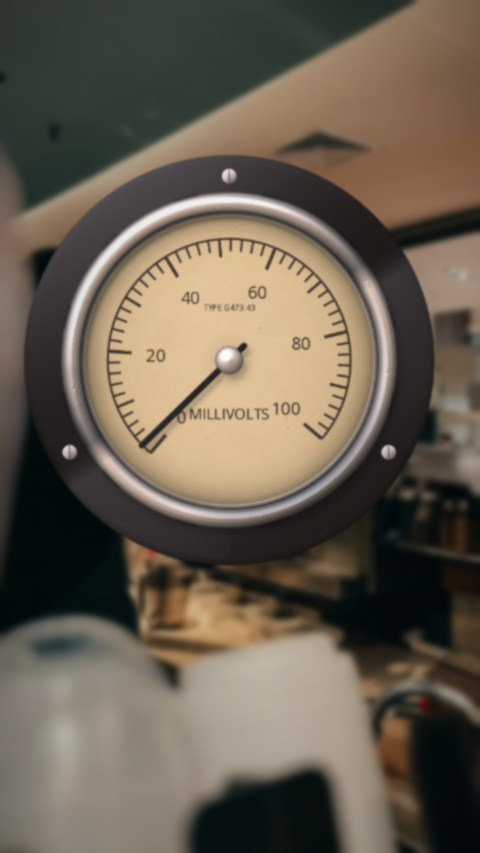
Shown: 2 mV
